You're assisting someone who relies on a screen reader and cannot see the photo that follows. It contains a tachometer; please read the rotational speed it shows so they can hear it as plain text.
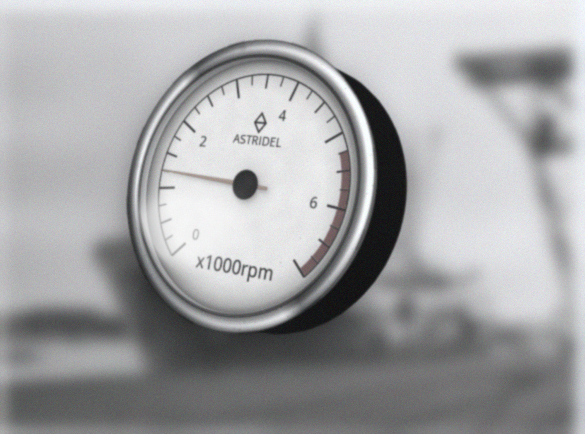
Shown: 1250 rpm
